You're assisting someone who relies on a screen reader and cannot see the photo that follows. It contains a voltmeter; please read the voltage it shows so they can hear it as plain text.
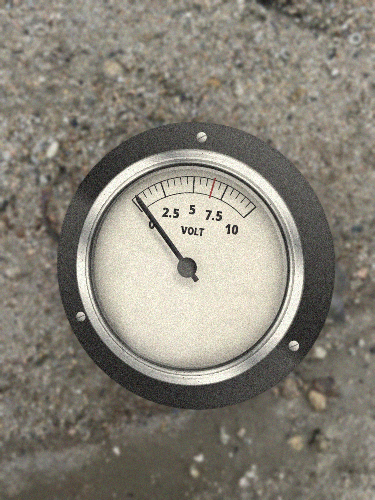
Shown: 0.5 V
